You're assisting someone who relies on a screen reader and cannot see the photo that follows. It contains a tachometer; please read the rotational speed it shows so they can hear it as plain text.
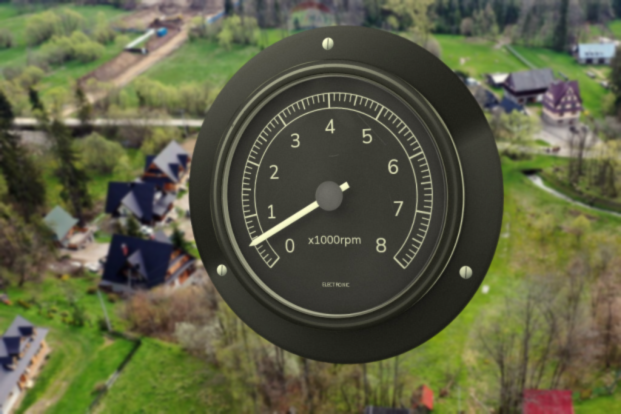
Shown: 500 rpm
